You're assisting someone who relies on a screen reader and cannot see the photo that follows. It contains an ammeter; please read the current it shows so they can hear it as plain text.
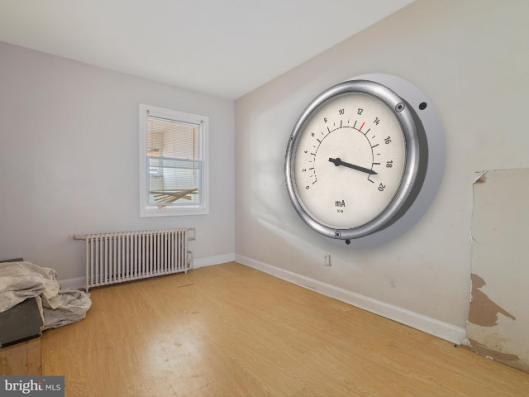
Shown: 19 mA
